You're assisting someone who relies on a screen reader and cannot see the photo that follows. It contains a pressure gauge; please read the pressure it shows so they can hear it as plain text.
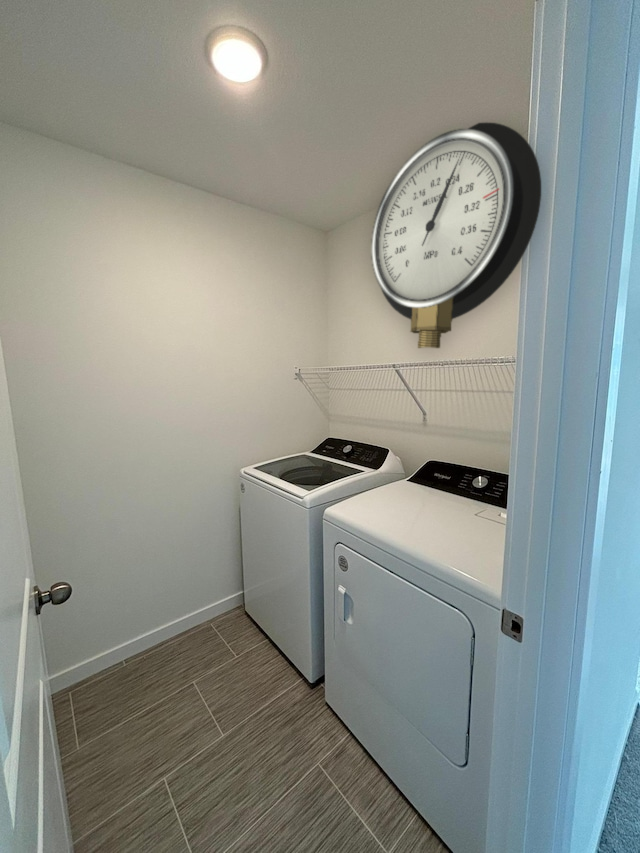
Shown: 0.24 MPa
